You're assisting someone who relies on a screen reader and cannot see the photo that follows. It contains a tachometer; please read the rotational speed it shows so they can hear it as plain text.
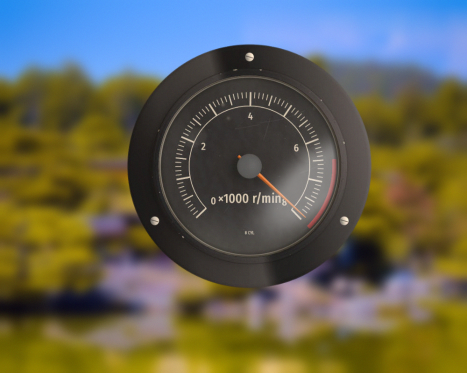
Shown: 7900 rpm
